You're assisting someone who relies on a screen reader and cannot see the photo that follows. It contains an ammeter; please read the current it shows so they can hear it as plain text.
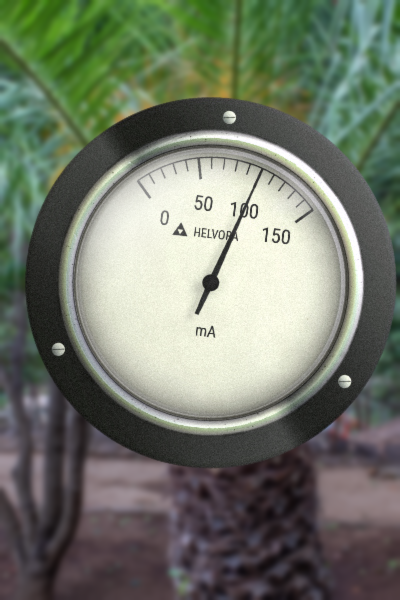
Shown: 100 mA
